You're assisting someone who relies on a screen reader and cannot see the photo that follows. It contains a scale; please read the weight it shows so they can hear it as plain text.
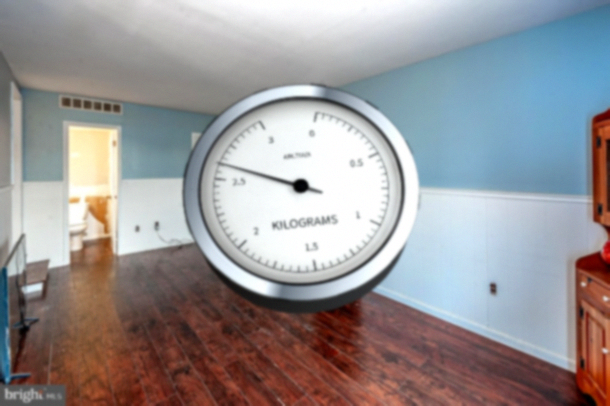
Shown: 2.6 kg
